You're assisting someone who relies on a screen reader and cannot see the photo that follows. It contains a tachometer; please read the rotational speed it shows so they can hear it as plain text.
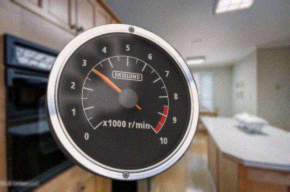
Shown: 3000 rpm
